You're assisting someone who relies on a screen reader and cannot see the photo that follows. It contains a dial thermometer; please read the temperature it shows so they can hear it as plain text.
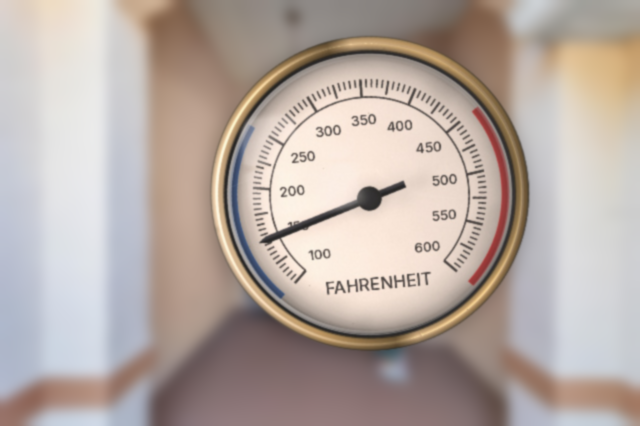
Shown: 150 °F
